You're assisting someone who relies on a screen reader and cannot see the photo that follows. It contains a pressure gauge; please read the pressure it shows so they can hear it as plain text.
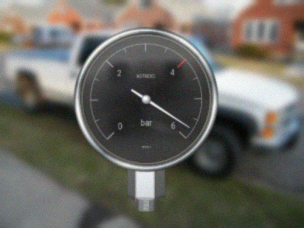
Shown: 5.75 bar
